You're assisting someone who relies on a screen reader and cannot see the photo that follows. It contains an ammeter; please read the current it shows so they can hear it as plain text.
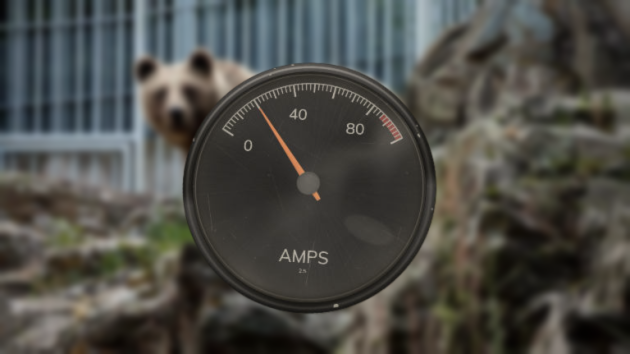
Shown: 20 A
